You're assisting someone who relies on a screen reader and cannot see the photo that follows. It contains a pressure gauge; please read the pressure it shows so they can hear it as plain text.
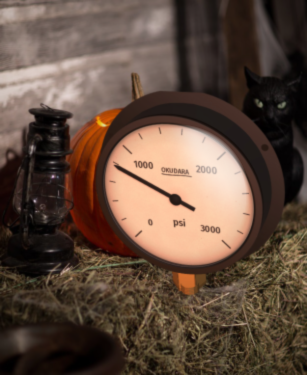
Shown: 800 psi
